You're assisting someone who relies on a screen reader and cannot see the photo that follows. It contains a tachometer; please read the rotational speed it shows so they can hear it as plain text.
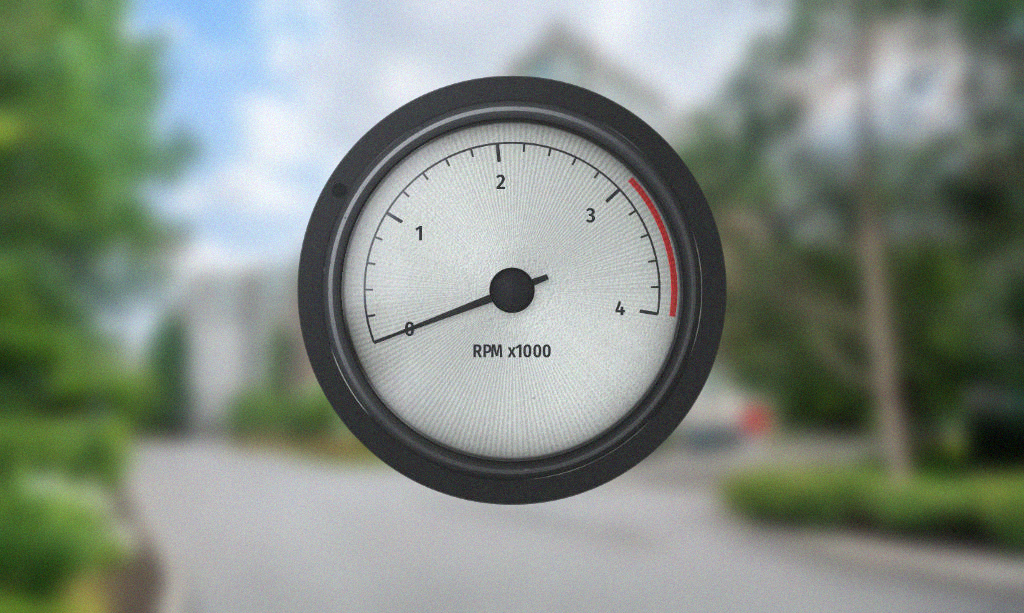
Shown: 0 rpm
